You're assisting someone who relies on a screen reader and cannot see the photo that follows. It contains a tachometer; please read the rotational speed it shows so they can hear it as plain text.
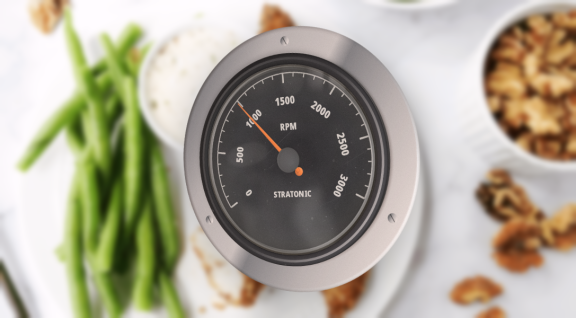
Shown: 1000 rpm
